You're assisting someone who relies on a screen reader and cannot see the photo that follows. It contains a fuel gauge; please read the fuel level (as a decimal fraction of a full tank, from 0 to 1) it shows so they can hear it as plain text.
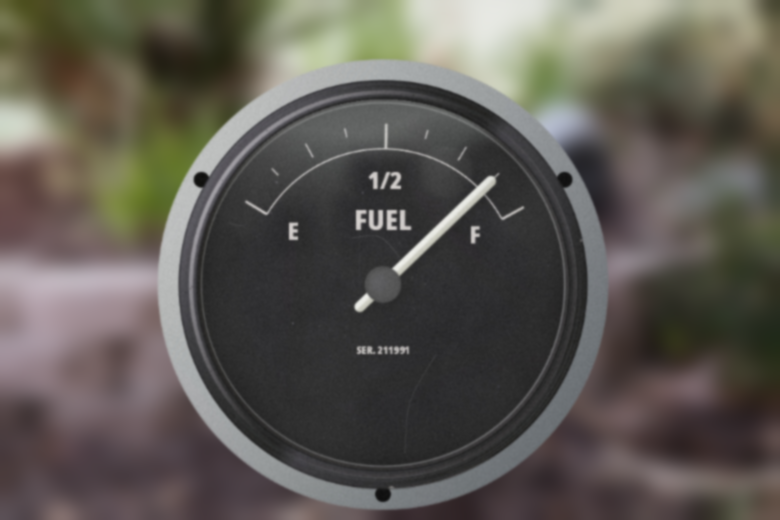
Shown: 0.875
